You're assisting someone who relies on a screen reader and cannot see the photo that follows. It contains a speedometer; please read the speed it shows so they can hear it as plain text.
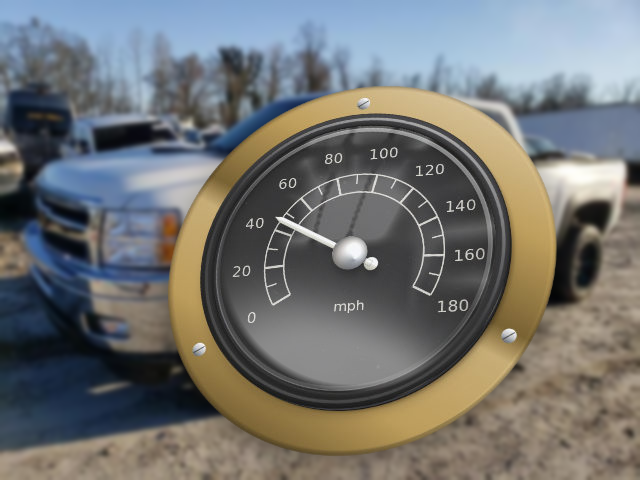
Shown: 45 mph
